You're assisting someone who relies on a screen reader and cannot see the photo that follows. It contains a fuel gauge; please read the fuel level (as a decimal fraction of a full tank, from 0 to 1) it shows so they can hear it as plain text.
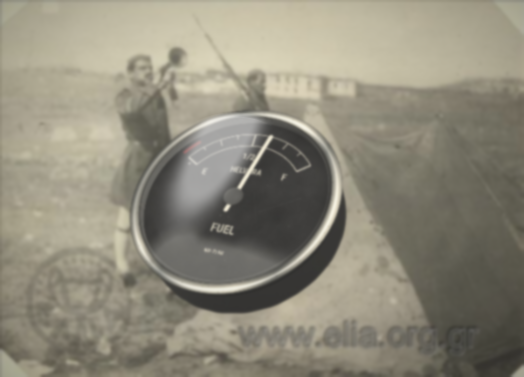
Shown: 0.625
